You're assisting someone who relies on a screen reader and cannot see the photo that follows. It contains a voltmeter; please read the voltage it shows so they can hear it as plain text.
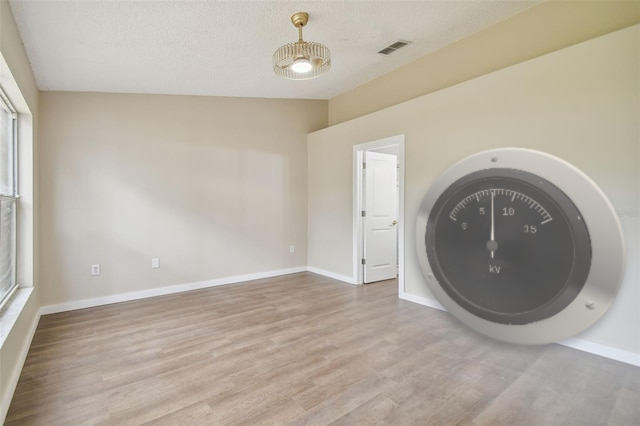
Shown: 7.5 kV
